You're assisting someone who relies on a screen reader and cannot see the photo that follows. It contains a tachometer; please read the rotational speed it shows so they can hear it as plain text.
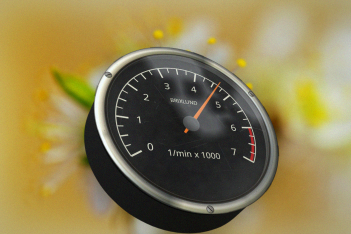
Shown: 4625 rpm
